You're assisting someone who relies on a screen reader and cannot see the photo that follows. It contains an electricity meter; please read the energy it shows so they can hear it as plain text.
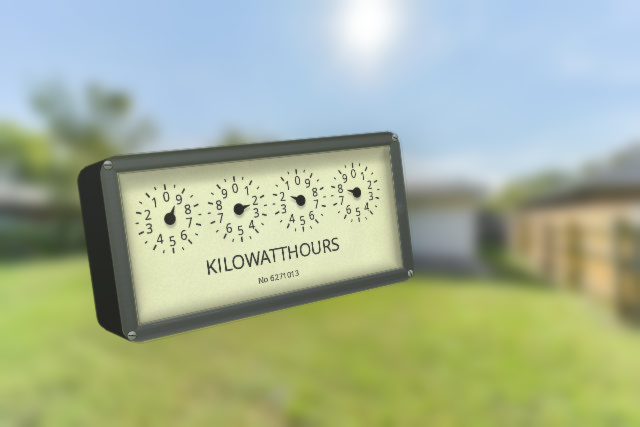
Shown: 9218 kWh
